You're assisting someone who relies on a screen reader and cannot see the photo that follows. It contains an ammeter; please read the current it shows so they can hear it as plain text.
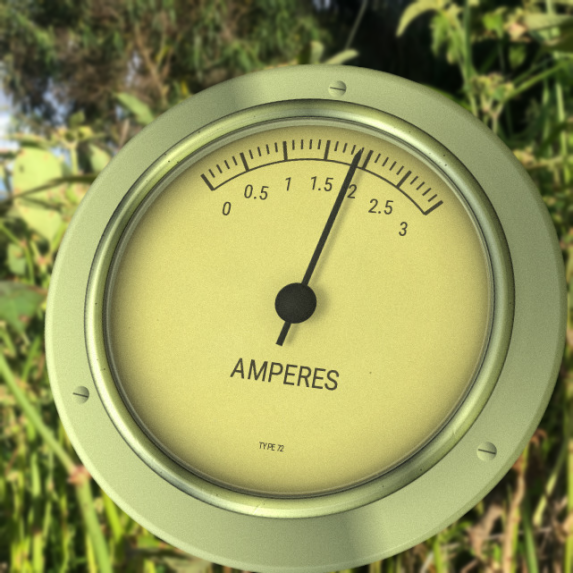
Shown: 1.9 A
